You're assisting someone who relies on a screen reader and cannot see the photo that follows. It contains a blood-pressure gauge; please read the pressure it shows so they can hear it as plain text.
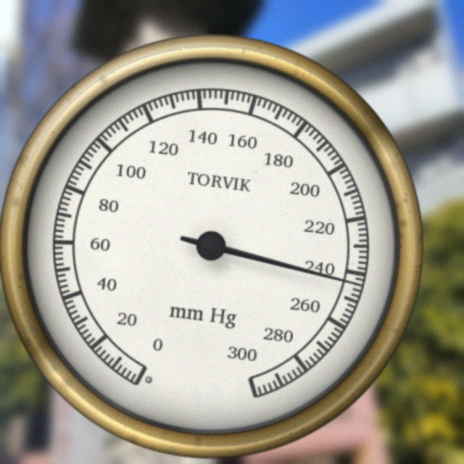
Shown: 244 mmHg
